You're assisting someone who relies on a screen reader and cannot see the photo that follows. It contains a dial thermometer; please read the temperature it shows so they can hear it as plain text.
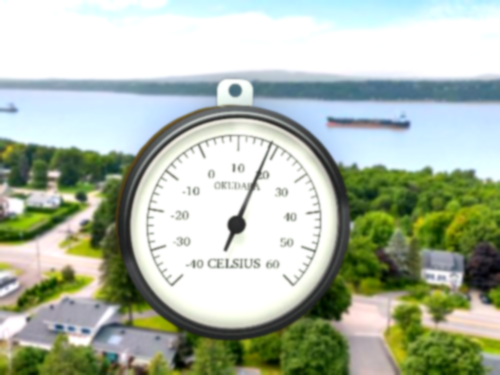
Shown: 18 °C
